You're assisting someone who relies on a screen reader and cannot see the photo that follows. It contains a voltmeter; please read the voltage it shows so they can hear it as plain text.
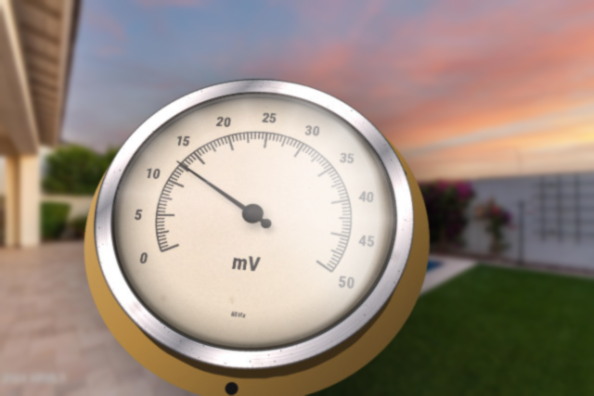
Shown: 12.5 mV
